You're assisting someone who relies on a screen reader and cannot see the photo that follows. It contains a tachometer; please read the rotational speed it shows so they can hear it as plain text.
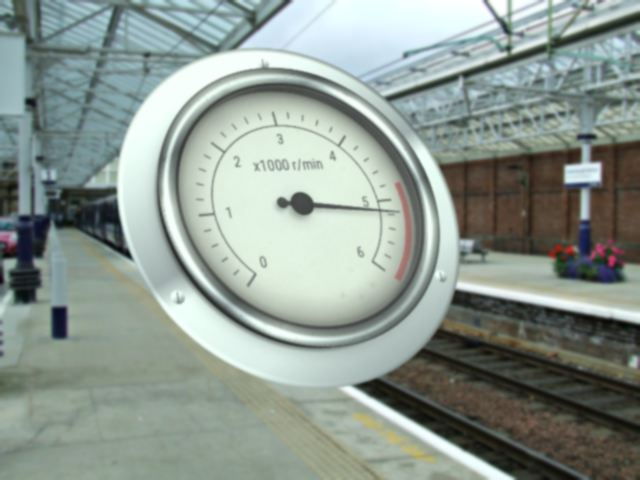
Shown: 5200 rpm
